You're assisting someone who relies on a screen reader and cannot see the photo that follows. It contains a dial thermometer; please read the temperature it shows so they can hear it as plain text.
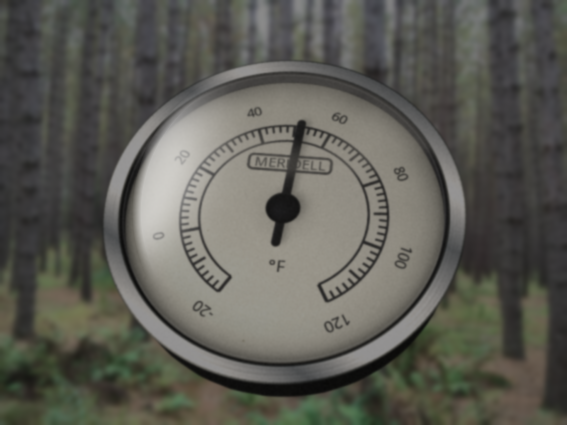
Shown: 52 °F
